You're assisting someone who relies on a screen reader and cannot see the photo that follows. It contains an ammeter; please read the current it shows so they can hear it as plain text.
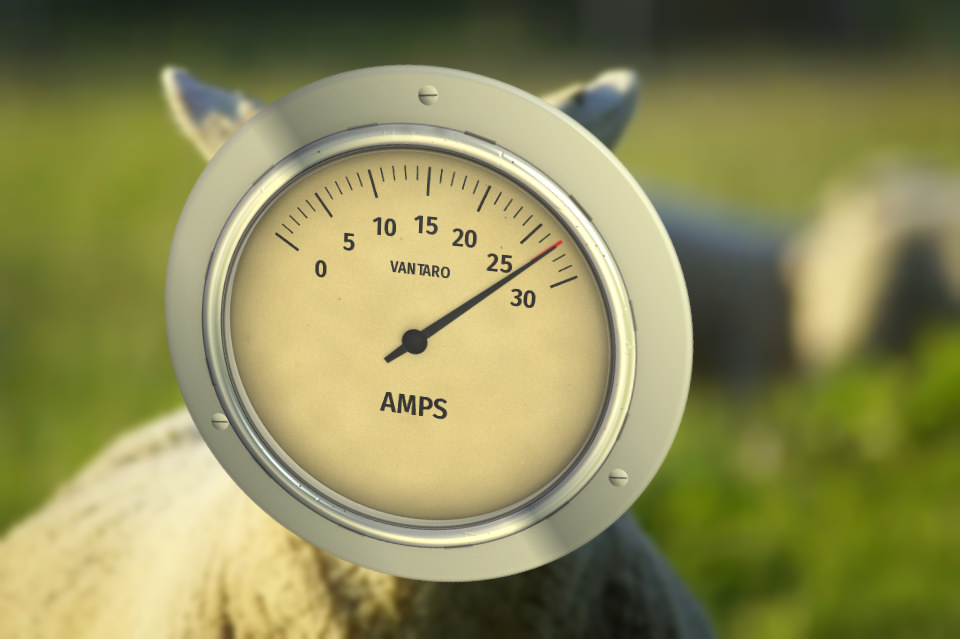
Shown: 27 A
